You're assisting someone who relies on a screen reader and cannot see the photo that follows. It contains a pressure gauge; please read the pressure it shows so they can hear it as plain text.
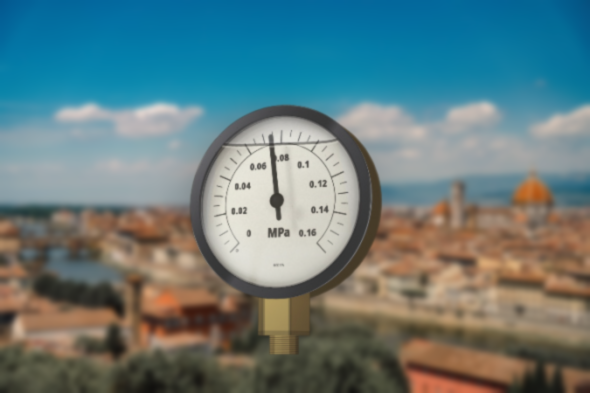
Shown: 0.075 MPa
